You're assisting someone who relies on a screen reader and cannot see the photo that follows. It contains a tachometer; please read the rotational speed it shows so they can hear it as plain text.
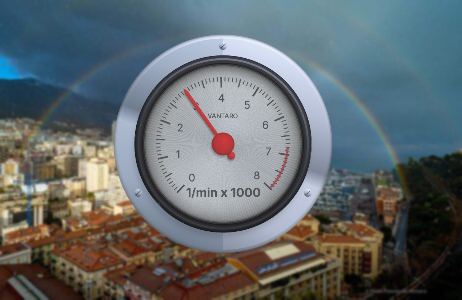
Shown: 3000 rpm
